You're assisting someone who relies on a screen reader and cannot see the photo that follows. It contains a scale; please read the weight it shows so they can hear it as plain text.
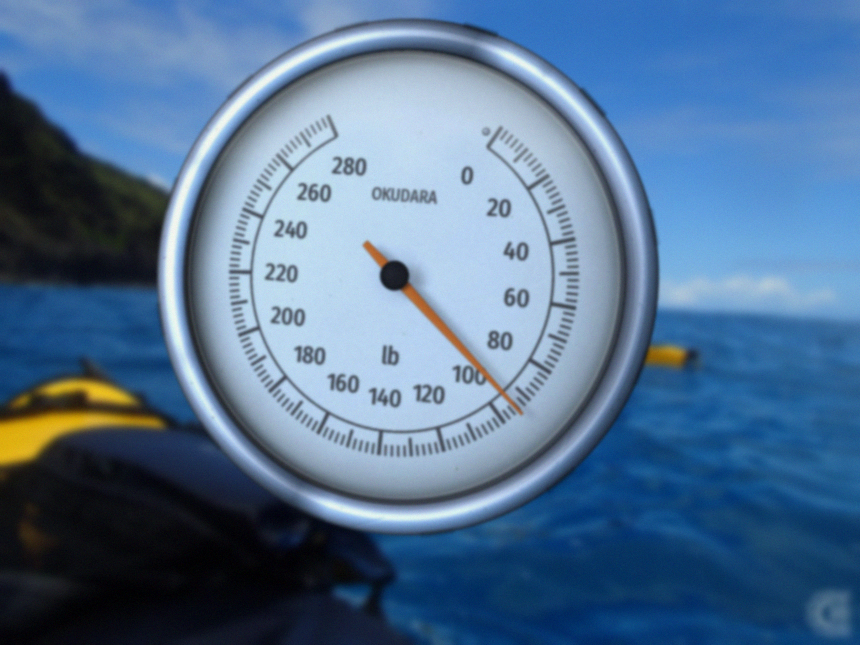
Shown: 94 lb
